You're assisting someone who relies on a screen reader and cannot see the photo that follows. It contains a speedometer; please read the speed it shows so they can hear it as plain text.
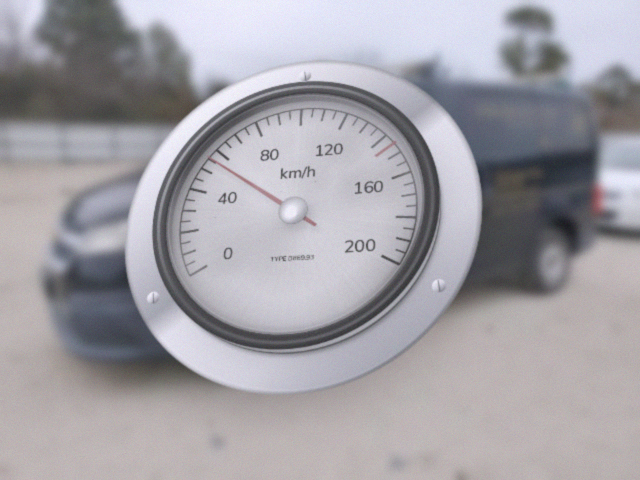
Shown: 55 km/h
